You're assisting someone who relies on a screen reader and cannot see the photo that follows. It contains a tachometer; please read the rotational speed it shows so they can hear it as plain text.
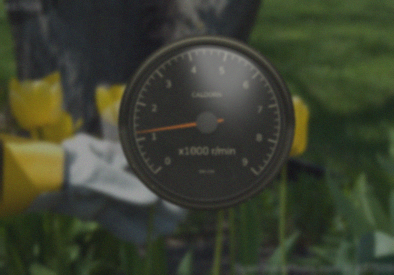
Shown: 1200 rpm
